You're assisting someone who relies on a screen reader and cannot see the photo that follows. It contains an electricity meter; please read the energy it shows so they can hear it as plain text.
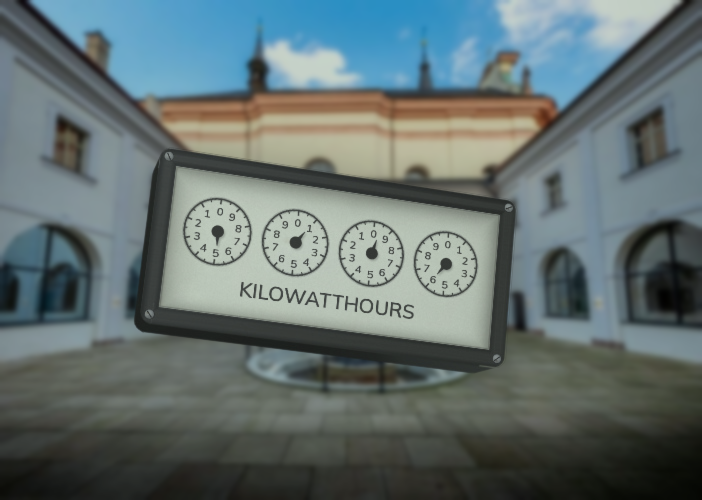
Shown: 5096 kWh
